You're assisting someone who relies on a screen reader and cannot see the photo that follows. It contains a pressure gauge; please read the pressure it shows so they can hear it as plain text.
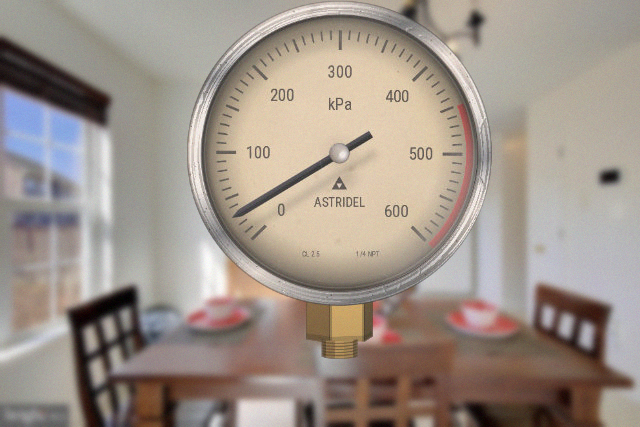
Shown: 30 kPa
